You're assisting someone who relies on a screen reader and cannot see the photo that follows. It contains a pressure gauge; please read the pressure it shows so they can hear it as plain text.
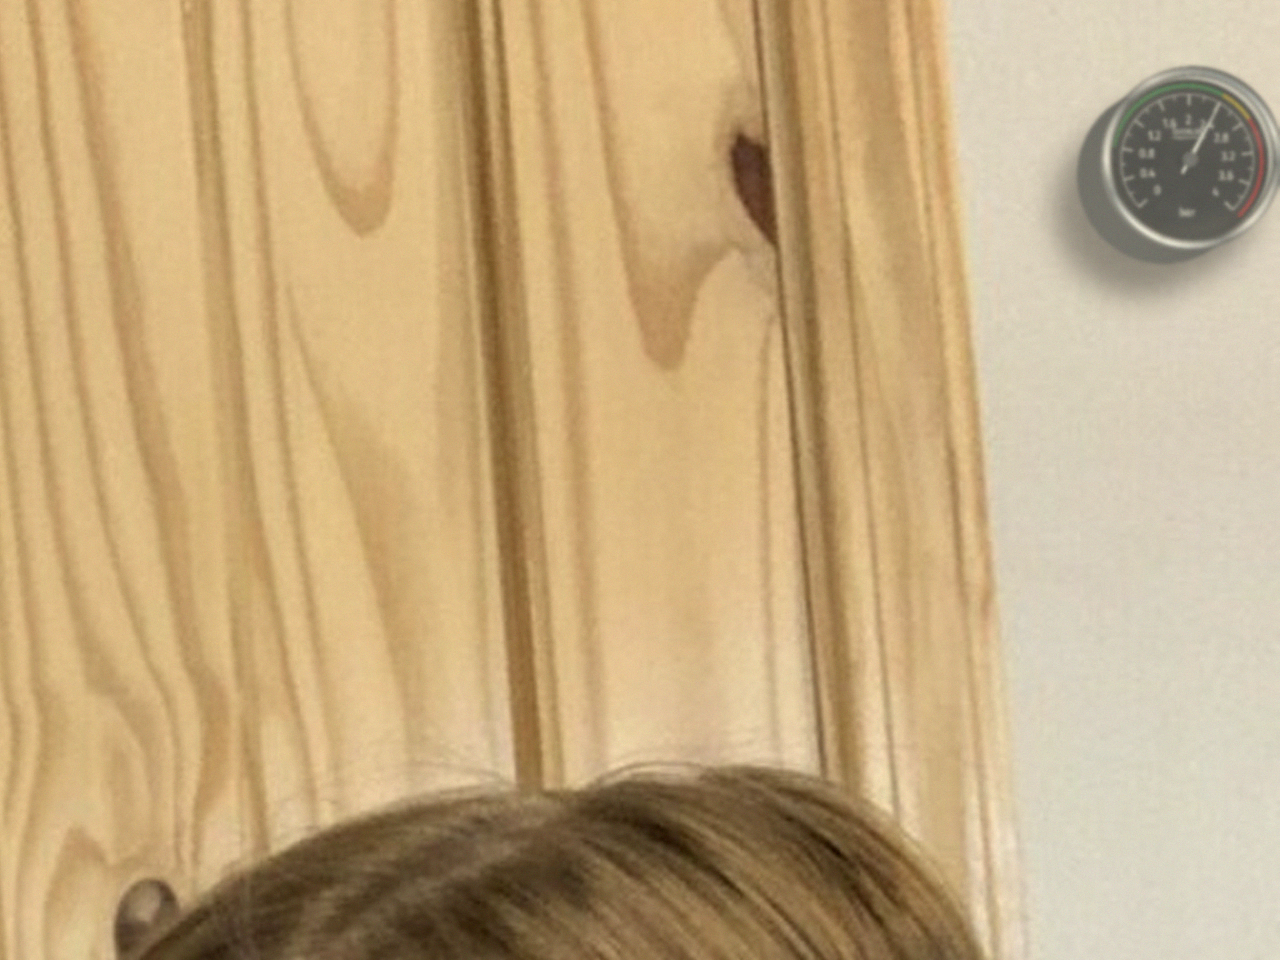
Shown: 2.4 bar
